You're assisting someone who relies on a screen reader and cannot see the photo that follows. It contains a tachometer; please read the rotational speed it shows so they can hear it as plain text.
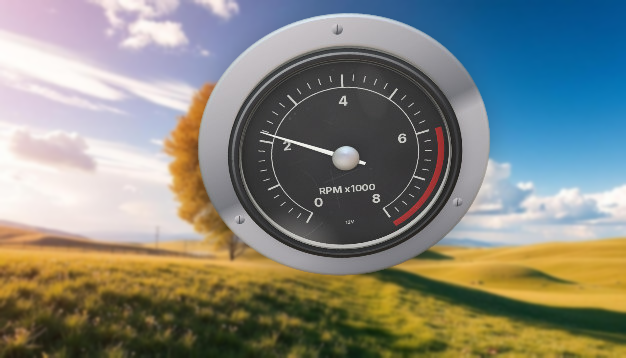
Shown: 2200 rpm
